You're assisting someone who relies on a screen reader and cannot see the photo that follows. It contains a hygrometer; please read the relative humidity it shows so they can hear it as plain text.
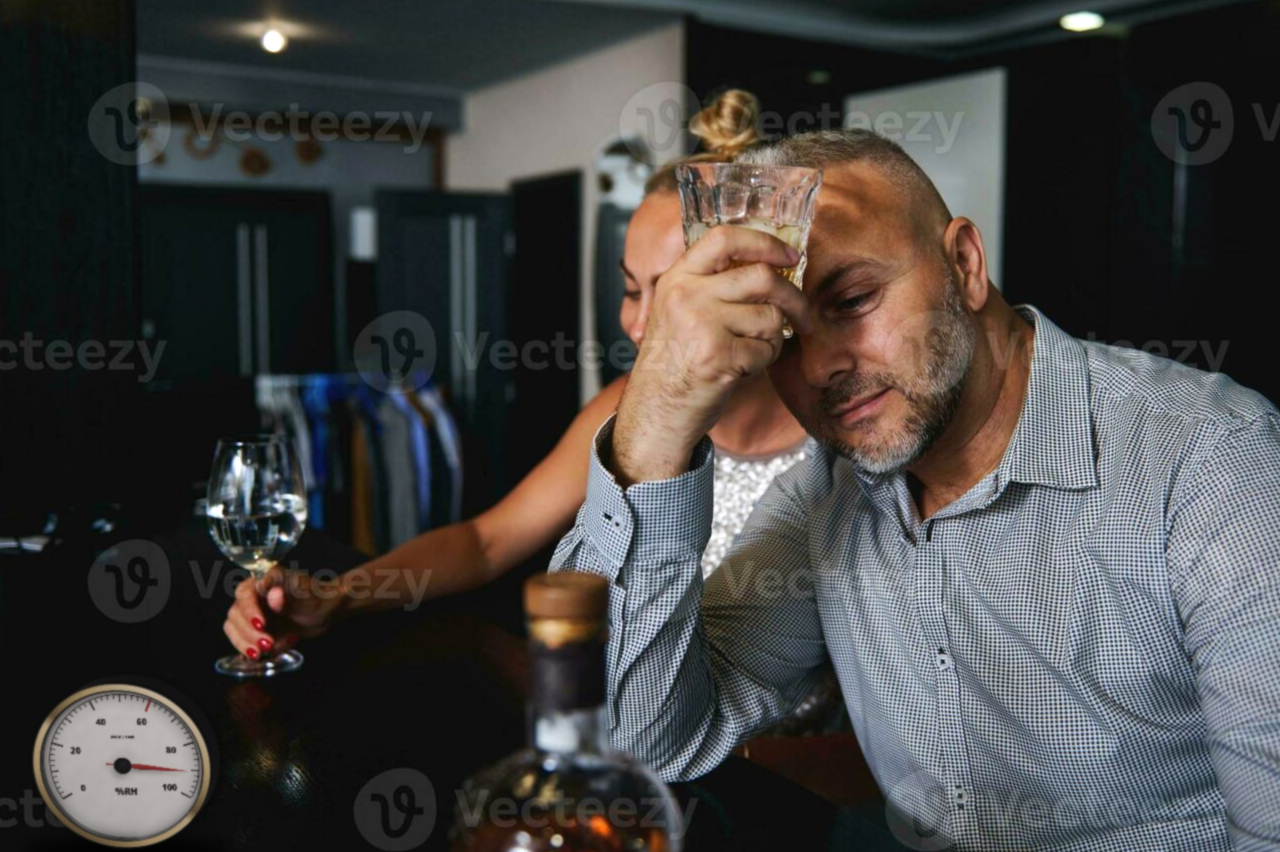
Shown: 90 %
